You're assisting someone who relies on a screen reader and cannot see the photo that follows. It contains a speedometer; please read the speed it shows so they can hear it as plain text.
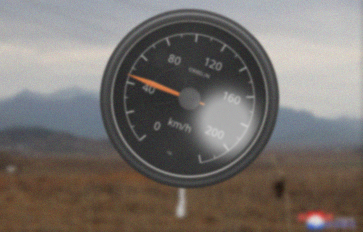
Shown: 45 km/h
